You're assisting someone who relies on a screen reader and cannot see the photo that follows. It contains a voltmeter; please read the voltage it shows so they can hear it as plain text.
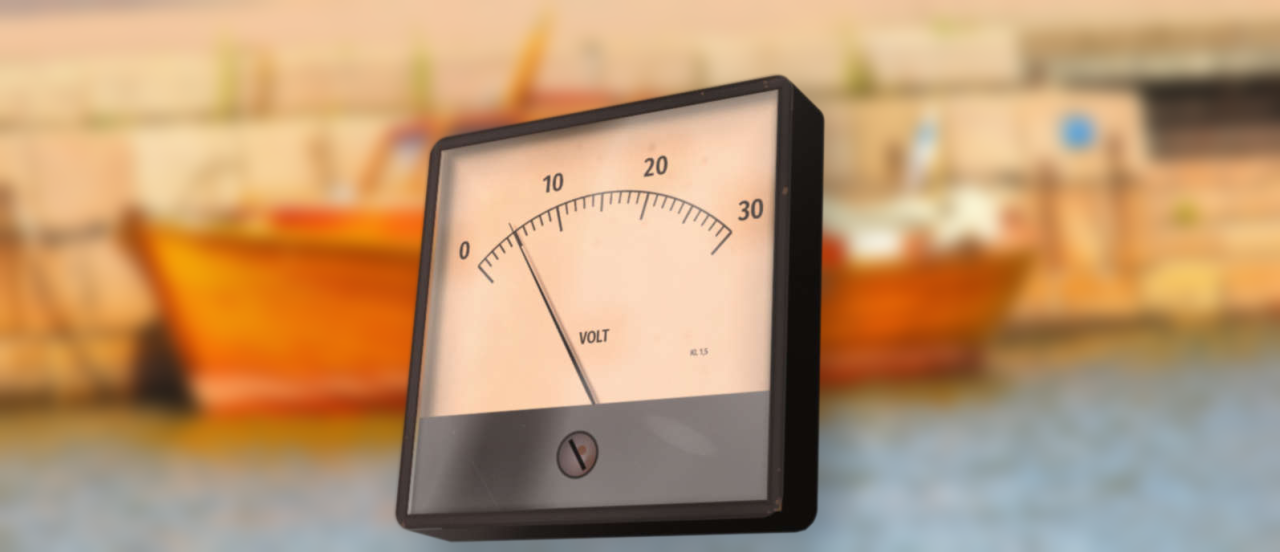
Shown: 5 V
